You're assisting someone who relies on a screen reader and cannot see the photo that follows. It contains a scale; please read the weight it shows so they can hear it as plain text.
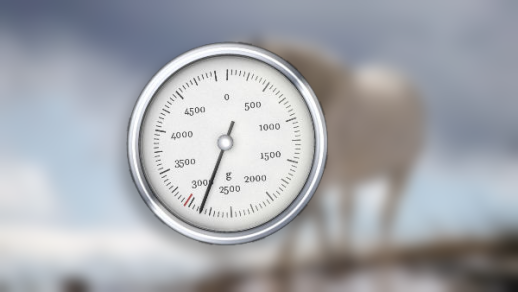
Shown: 2850 g
